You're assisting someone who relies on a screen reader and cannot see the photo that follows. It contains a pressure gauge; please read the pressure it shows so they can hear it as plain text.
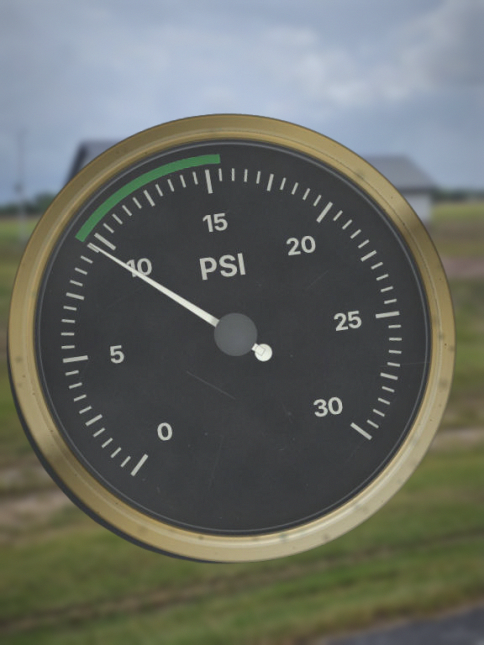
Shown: 9.5 psi
